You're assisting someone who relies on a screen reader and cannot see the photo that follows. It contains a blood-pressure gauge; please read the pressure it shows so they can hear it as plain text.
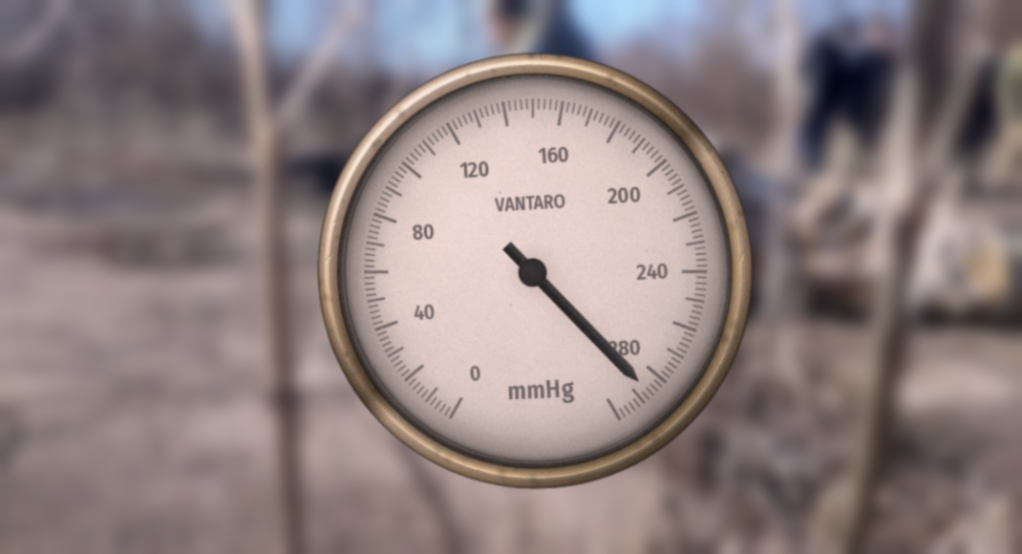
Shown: 286 mmHg
